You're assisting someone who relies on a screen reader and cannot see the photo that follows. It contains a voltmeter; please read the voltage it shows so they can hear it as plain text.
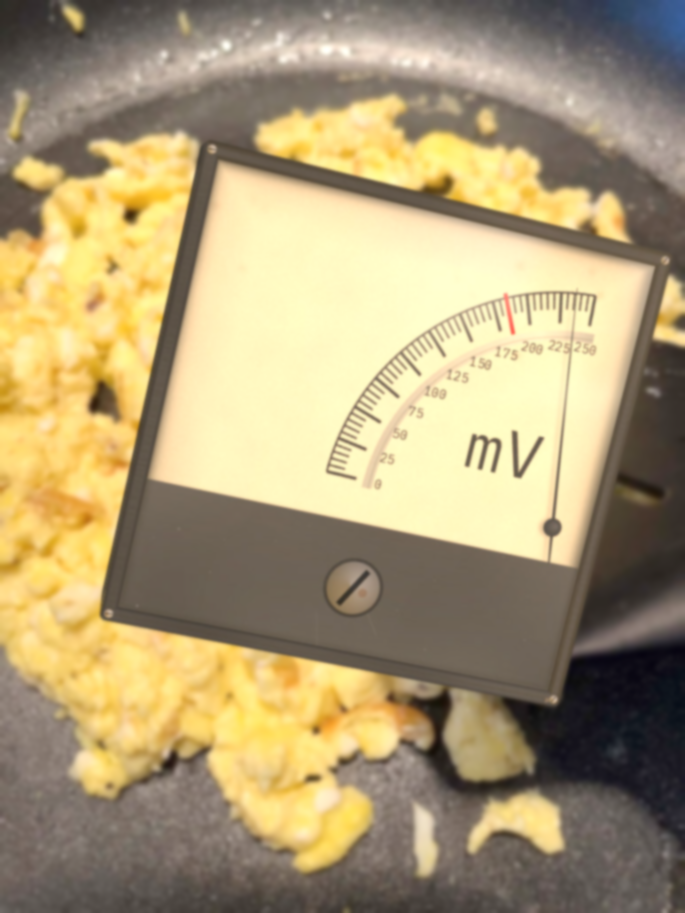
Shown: 235 mV
